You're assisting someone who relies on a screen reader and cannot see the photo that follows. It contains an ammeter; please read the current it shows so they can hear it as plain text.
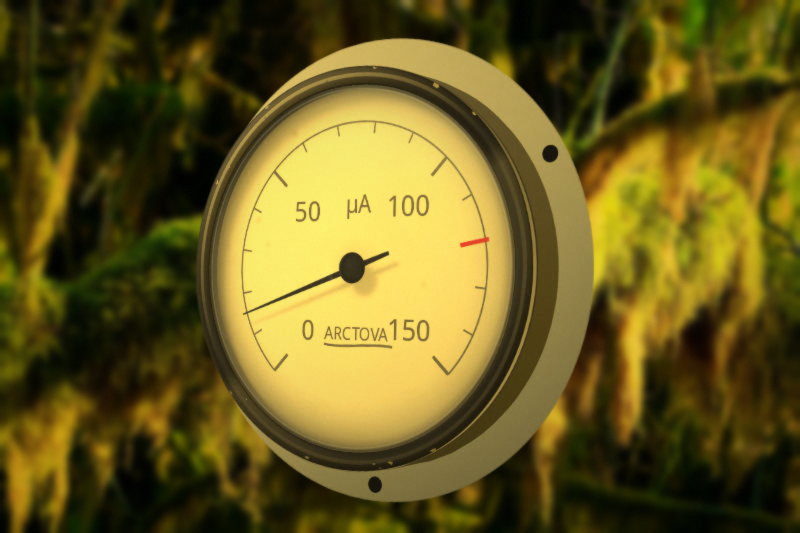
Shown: 15 µA
